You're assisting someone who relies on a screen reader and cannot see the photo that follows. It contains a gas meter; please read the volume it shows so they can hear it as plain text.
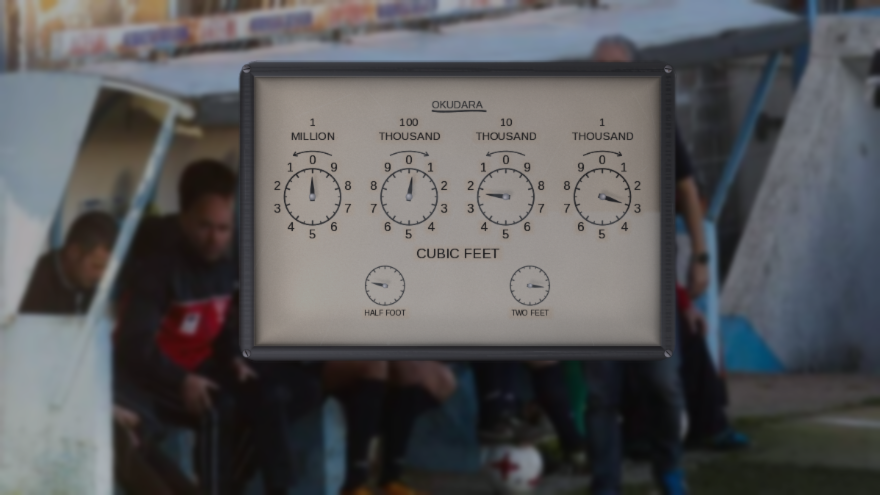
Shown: 2300 ft³
